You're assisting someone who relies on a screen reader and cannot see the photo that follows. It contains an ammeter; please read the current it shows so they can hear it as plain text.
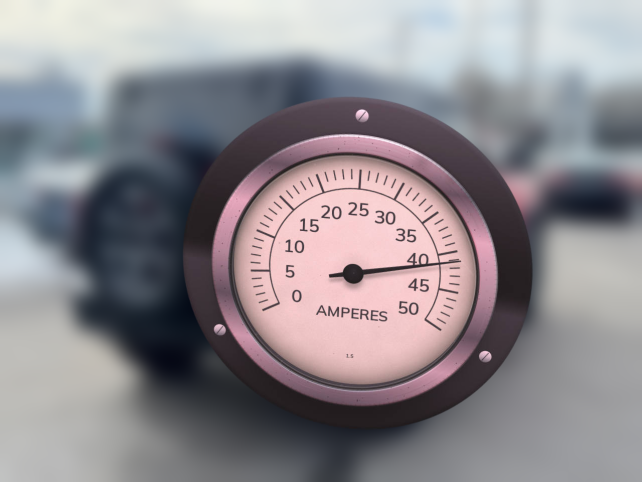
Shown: 41 A
